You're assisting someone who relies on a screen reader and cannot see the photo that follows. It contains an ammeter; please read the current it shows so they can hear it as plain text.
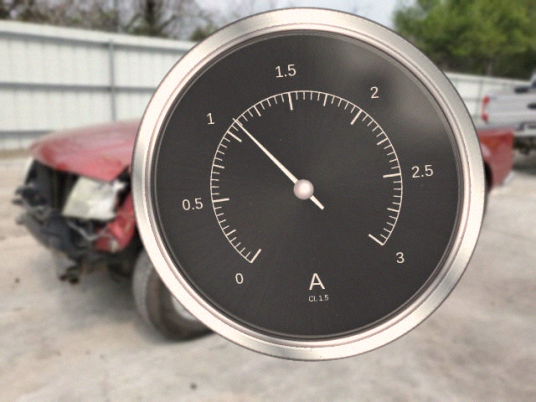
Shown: 1.1 A
